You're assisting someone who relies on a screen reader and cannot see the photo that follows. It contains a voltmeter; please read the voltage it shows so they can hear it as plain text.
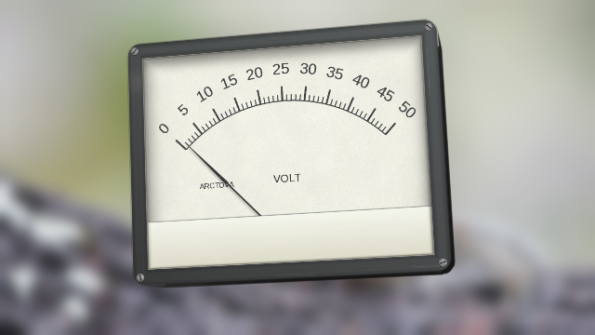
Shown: 1 V
